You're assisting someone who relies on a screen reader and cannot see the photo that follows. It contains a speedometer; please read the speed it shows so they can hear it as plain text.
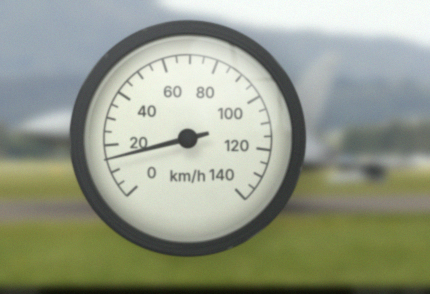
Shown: 15 km/h
